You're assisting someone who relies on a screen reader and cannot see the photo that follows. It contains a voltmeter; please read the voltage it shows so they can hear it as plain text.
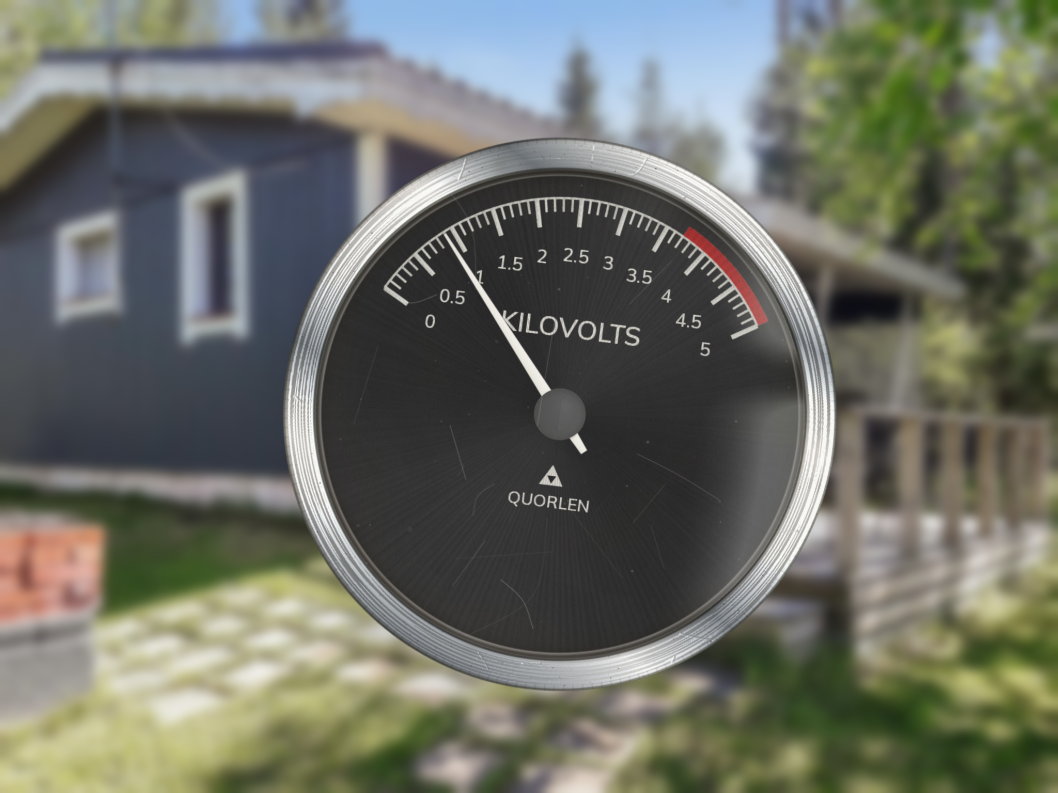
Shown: 0.9 kV
